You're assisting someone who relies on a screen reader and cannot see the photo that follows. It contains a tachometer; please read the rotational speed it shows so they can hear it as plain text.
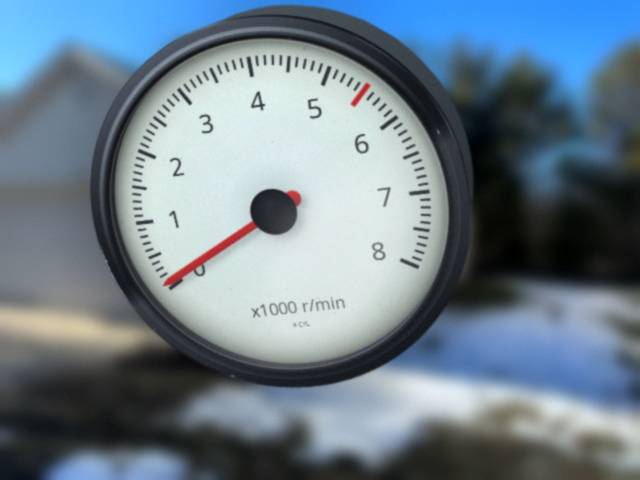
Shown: 100 rpm
